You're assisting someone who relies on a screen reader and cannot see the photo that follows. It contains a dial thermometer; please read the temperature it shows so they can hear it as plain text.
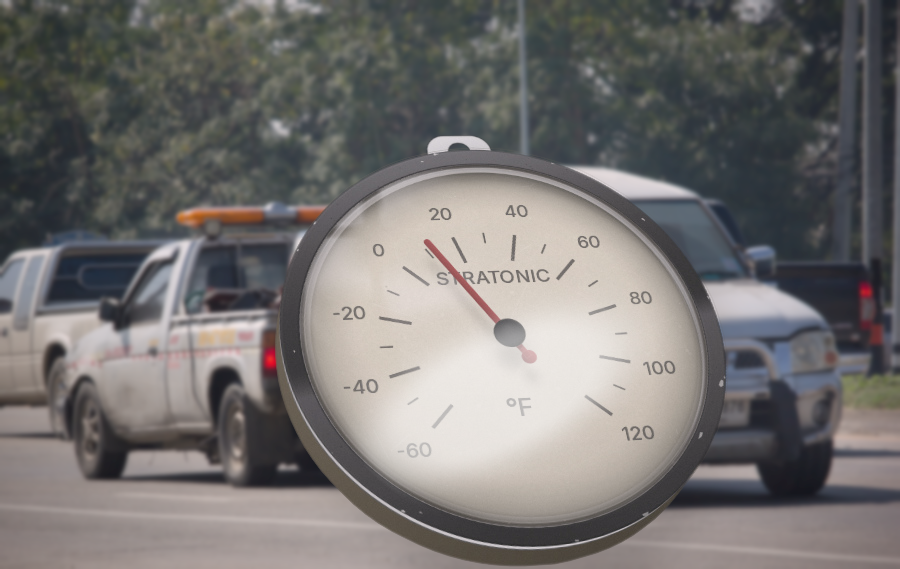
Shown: 10 °F
